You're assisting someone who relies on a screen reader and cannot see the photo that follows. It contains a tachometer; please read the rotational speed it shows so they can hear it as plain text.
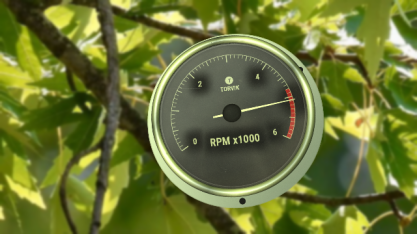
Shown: 5100 rpm
